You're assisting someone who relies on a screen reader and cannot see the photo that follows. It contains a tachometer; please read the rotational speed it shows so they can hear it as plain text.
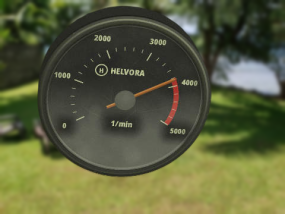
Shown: 3800 rpm
